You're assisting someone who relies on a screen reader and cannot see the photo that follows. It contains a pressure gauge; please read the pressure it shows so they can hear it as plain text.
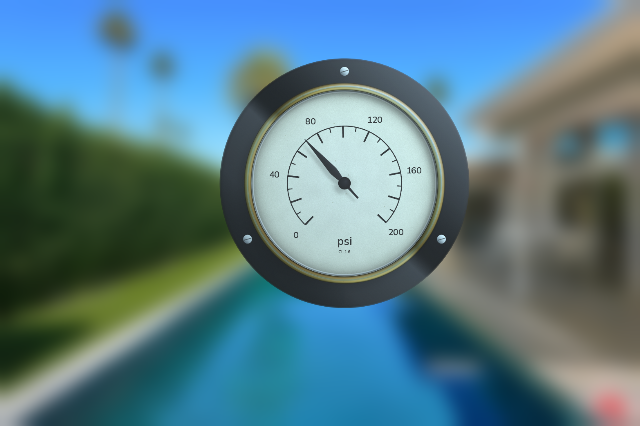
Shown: 70 psi
